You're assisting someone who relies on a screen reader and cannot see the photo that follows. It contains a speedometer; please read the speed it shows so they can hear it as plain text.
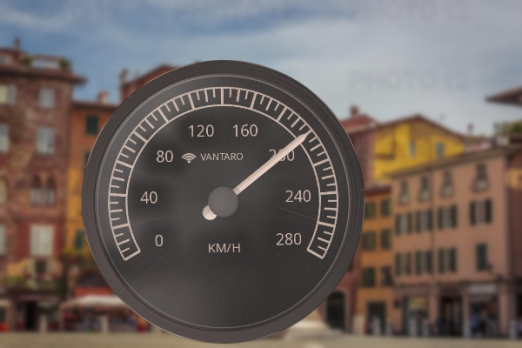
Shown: 200 km/h
